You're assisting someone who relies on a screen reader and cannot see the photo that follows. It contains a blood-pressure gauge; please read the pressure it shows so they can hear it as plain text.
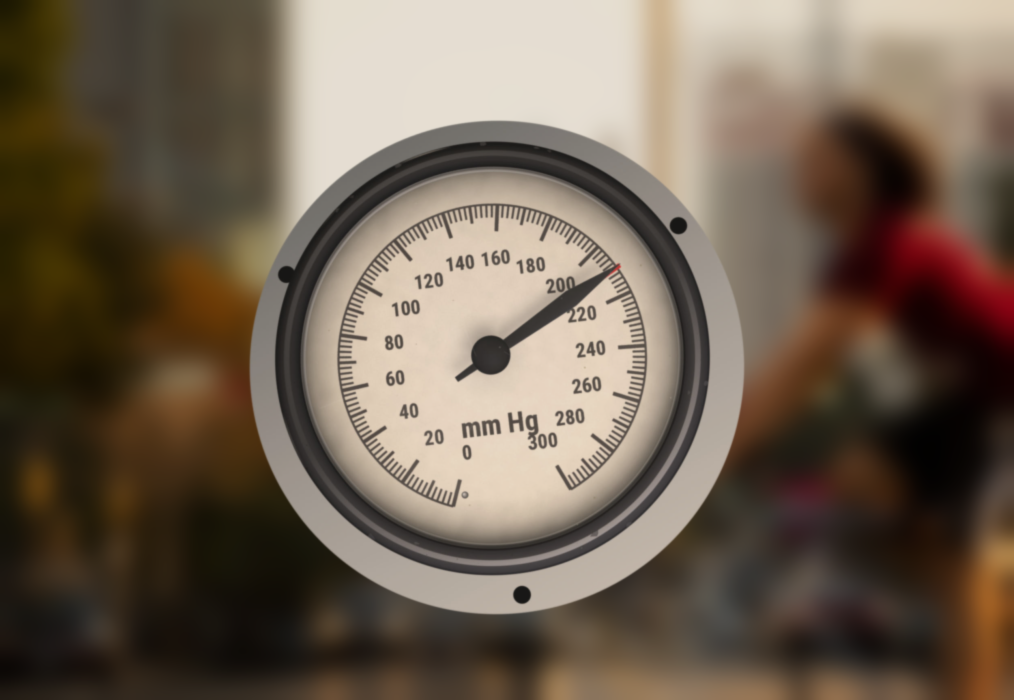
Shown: 210 mmHg
